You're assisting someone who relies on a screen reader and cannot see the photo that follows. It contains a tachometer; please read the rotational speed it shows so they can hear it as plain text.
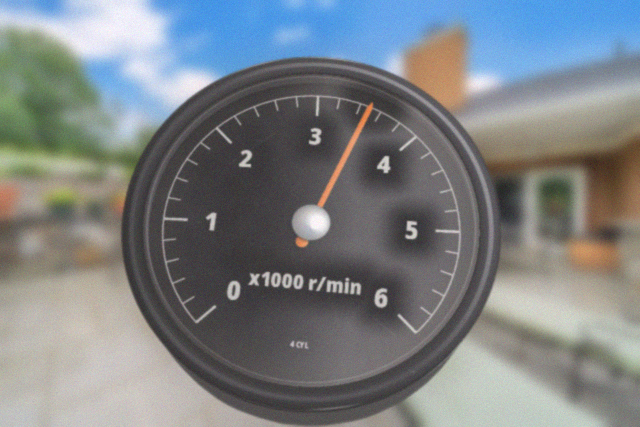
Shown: 3500 rpm
